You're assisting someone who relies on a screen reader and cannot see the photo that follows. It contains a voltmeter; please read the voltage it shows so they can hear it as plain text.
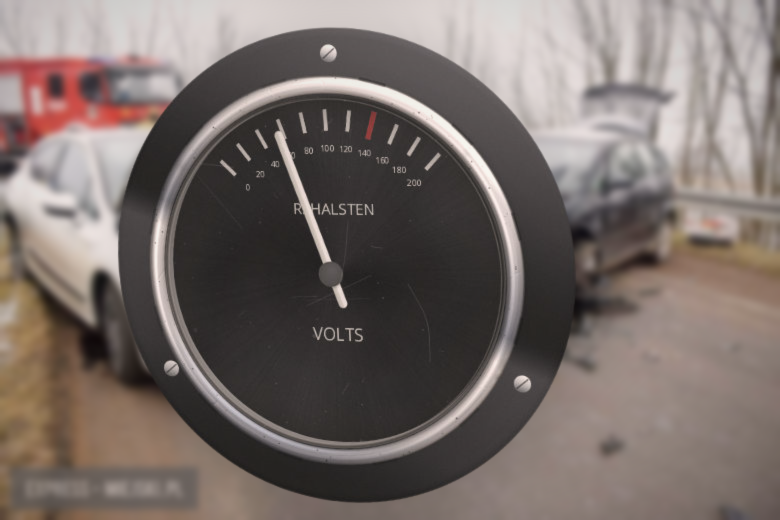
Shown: 60 V
